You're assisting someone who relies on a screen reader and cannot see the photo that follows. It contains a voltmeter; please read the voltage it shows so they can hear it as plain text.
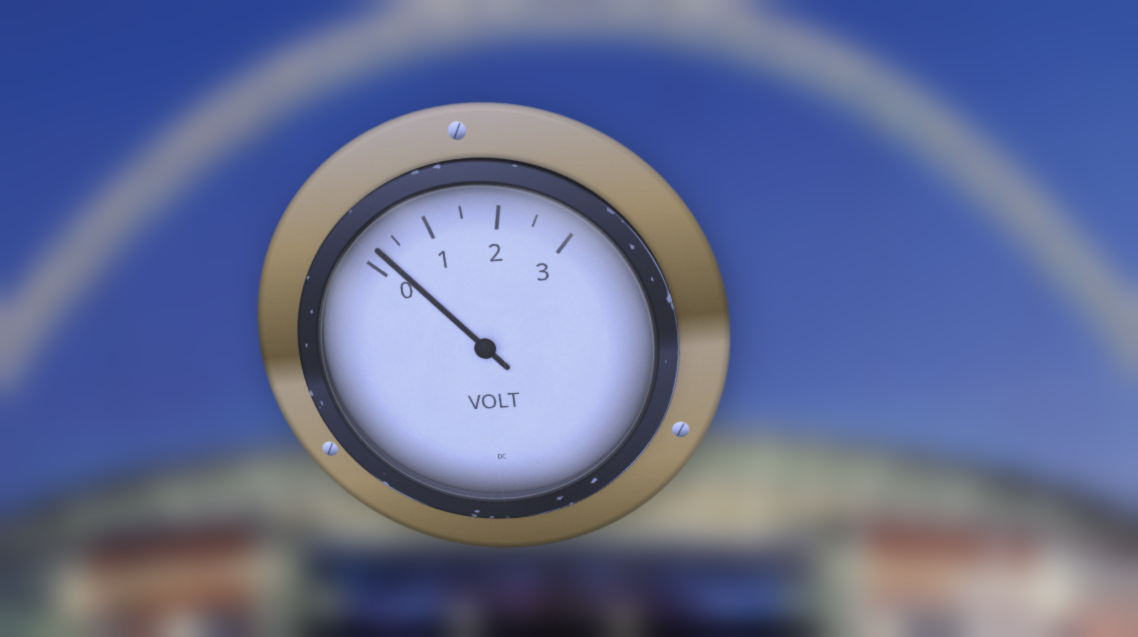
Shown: 0.25 V
